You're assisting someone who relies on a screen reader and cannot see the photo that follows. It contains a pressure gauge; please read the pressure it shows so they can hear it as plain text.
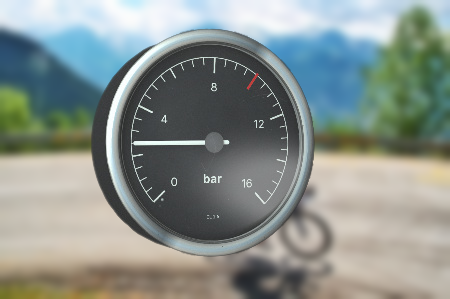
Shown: 2.5 bar
